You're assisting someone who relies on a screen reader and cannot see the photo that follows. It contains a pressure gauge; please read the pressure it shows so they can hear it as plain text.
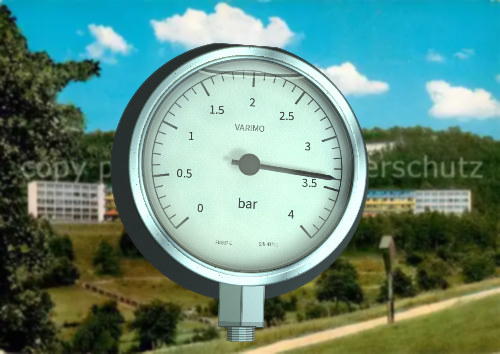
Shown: 3.4 bar
